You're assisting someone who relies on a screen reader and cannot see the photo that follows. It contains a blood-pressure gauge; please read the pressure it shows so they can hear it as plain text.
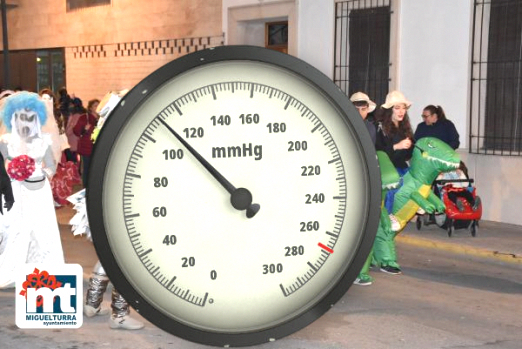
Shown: 110 mmHg
